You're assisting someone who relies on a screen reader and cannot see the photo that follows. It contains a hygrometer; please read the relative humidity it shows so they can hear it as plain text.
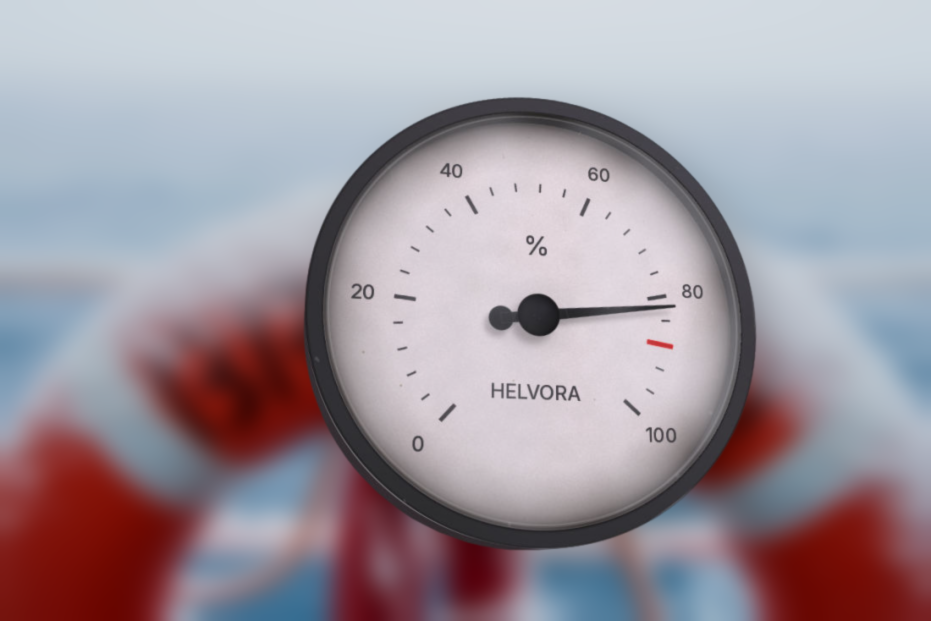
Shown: 82 %
